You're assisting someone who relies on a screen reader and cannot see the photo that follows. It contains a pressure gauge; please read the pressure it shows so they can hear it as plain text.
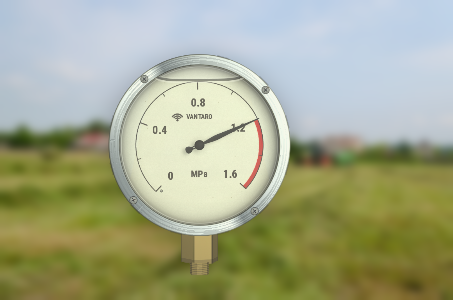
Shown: 1.2 MPa
